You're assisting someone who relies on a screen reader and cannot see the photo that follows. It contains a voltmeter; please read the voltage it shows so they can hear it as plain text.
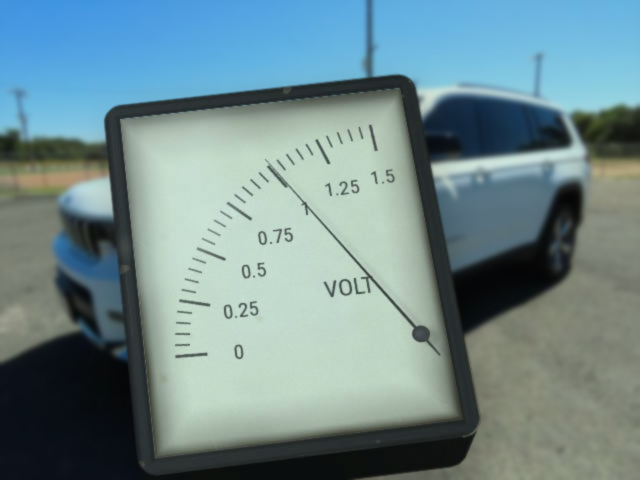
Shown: 1 V
